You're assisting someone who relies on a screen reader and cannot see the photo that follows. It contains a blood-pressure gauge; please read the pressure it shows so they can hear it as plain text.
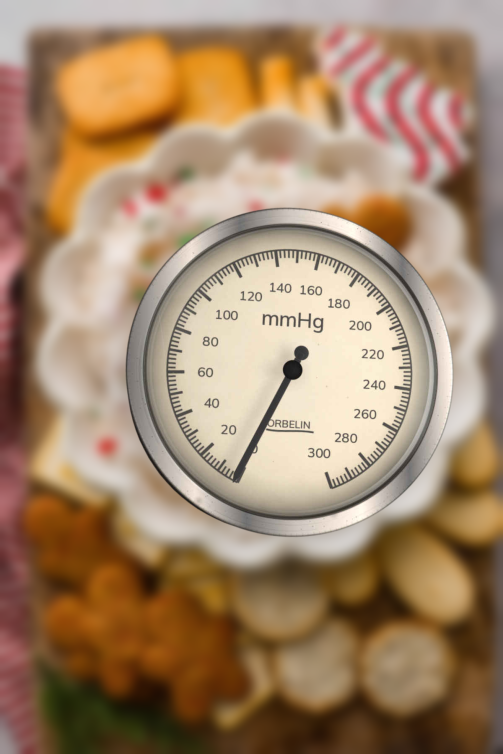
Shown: 2 mmHg
